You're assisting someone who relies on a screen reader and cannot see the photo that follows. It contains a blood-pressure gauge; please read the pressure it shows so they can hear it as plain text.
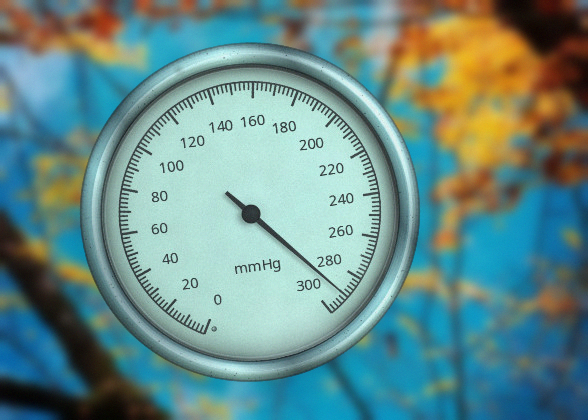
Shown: 290 mmHg
